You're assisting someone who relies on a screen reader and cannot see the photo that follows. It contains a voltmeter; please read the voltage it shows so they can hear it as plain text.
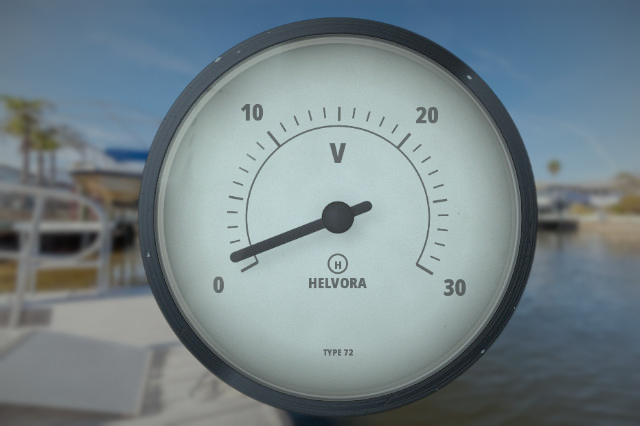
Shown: 1 V
